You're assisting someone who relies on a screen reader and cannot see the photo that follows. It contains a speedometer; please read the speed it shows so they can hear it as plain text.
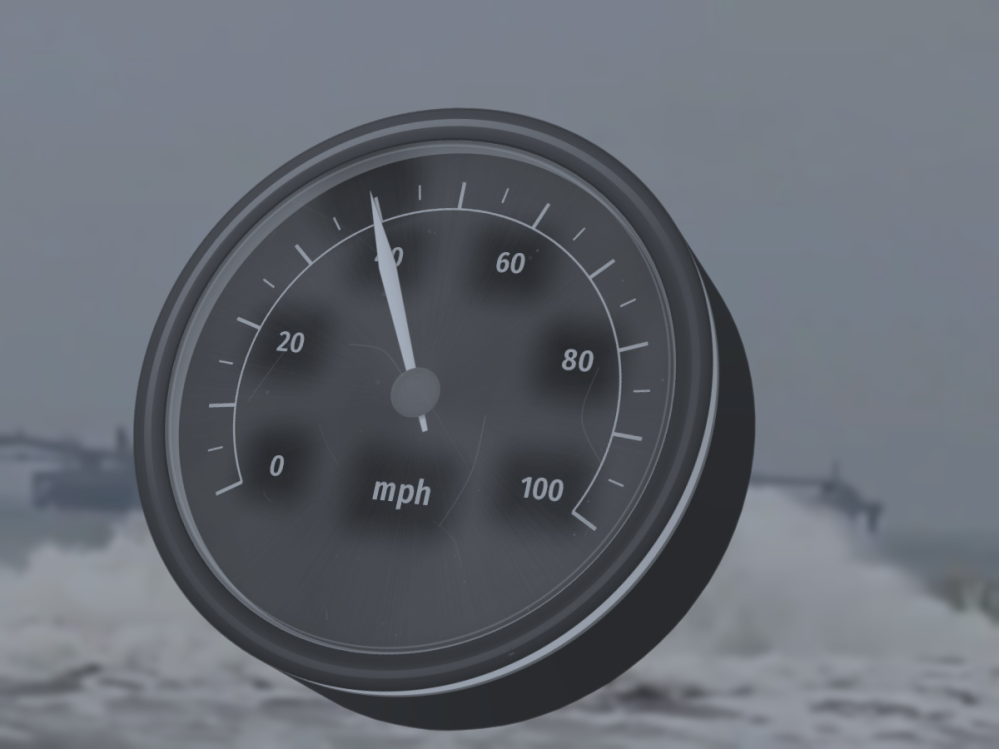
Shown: 40 mph
